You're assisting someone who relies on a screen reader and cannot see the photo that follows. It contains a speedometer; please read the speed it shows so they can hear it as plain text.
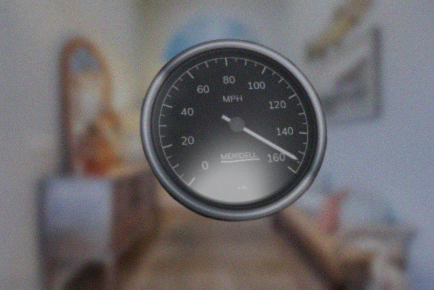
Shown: 155 mph
